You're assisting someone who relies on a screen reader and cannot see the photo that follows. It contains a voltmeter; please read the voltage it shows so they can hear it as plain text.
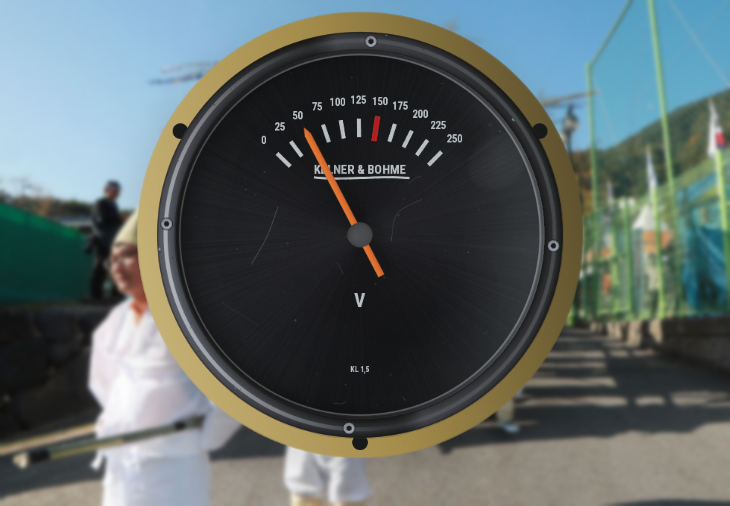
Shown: 50 V
